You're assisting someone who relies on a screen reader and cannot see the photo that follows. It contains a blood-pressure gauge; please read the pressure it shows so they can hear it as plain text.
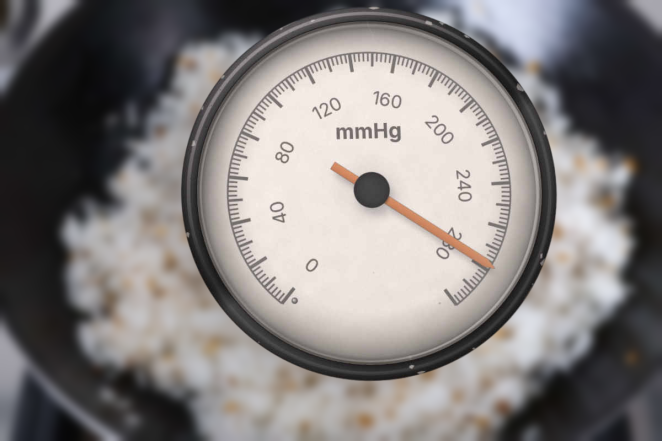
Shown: 278 mmHg
